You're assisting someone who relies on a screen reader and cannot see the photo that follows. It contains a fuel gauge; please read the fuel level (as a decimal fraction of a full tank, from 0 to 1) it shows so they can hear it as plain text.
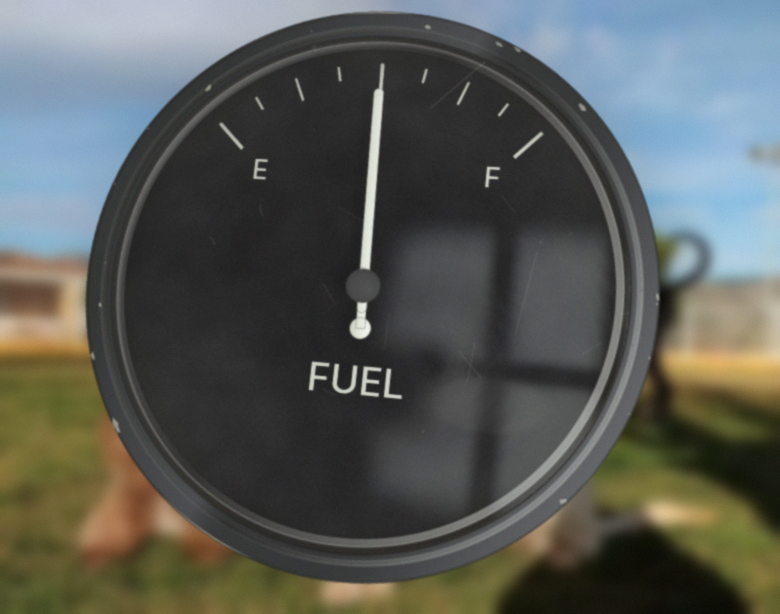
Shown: 0.5
